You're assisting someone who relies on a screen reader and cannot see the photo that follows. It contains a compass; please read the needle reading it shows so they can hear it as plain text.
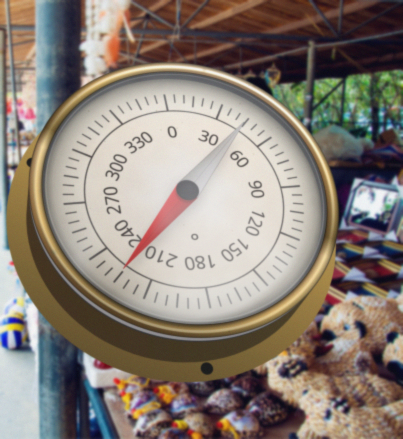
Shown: 225 °
